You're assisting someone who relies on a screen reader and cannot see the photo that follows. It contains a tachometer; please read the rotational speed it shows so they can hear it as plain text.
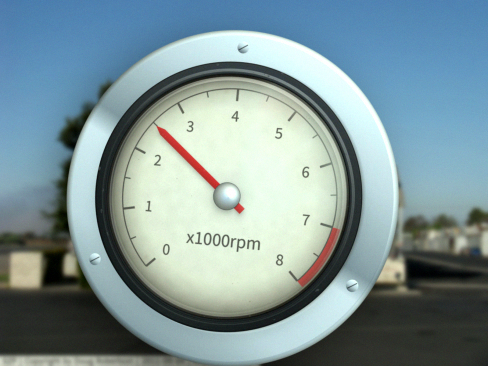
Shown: 2500 rpm
